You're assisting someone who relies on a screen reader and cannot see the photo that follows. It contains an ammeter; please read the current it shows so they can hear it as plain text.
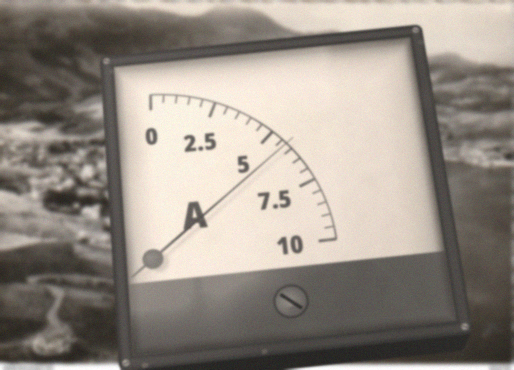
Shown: 5.75 A
